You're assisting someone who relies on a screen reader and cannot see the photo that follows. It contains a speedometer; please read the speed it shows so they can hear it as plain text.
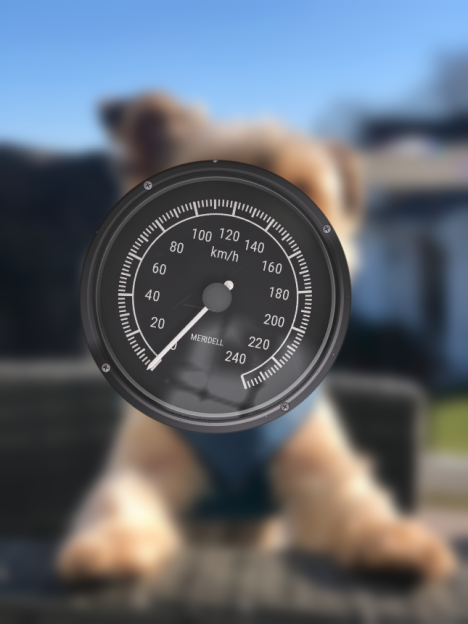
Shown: 2 km/h
